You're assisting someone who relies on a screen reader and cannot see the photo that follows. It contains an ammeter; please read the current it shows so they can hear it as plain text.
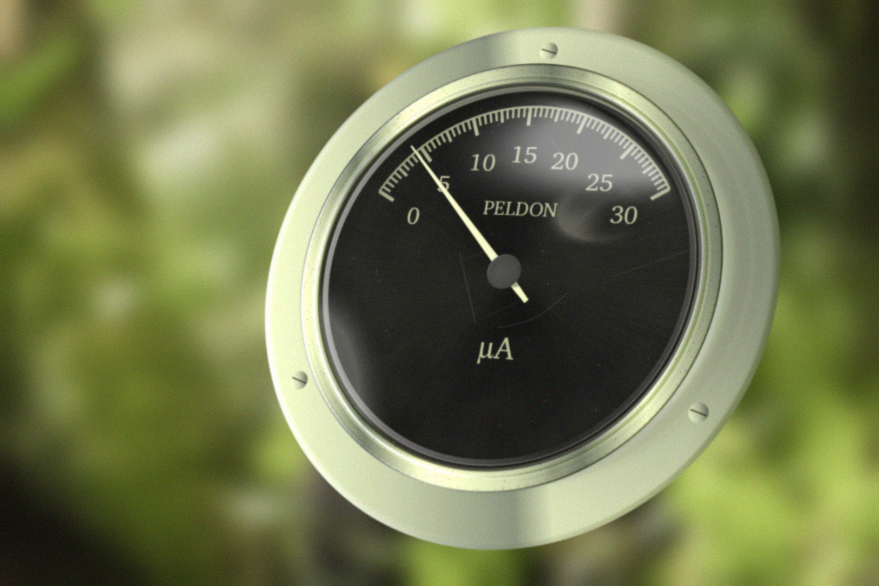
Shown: 4.5 µA
